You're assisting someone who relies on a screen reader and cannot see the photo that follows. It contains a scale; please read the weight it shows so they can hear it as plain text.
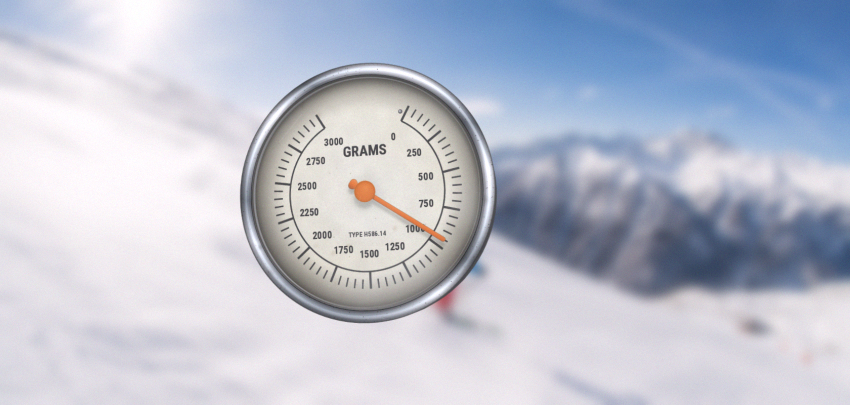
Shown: 950 g
